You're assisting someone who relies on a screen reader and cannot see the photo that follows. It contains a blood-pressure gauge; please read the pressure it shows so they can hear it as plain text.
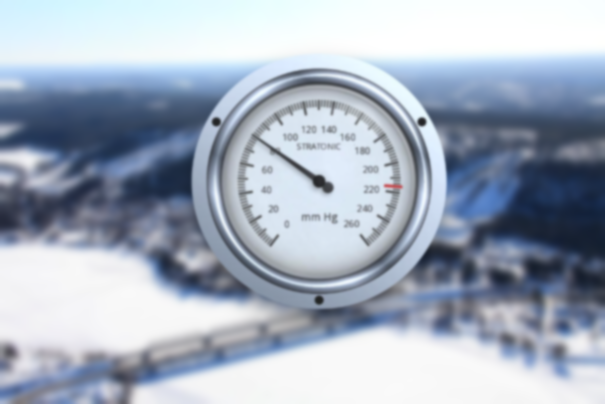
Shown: 80 mmHg
